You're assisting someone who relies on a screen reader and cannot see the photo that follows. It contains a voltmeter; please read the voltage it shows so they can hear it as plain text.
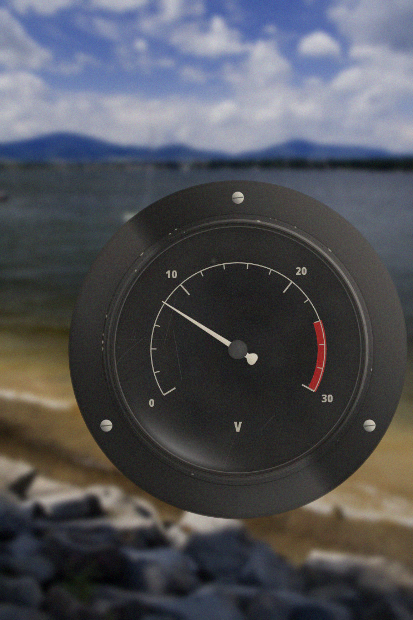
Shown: 8 V
